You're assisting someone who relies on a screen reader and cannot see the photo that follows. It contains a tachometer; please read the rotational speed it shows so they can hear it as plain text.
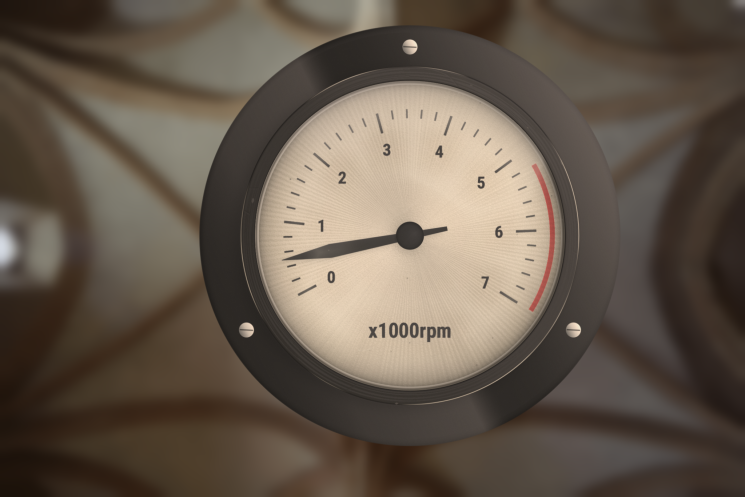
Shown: 500 rpm
